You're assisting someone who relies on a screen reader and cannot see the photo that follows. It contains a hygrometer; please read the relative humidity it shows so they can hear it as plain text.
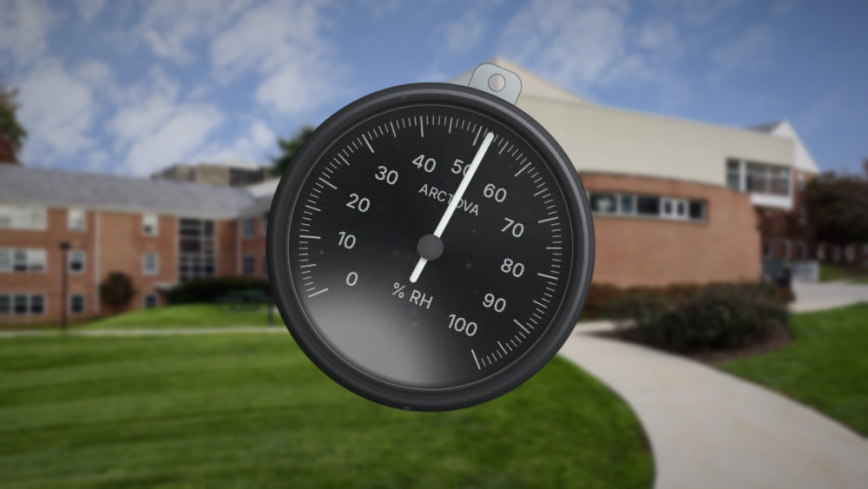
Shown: 52 %
